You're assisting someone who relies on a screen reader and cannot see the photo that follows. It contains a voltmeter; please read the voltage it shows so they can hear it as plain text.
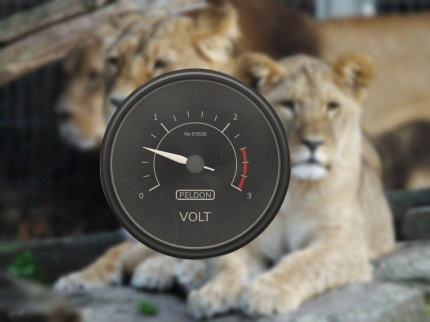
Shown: 0.6 V
